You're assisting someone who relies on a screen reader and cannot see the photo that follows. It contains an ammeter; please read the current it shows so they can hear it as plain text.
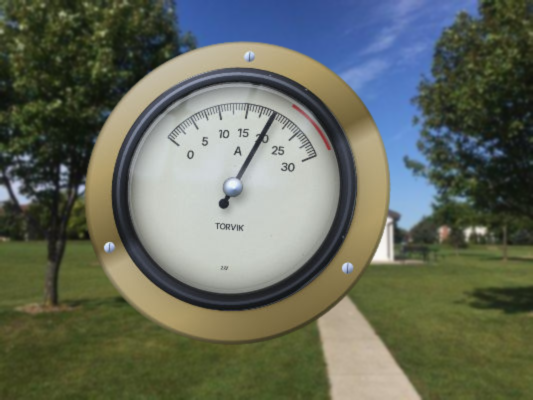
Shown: 20 A
